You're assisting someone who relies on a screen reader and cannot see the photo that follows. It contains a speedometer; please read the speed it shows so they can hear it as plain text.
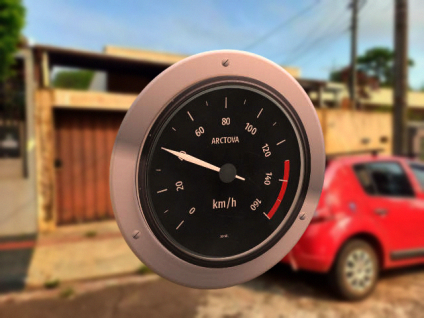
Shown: 40 km/h
